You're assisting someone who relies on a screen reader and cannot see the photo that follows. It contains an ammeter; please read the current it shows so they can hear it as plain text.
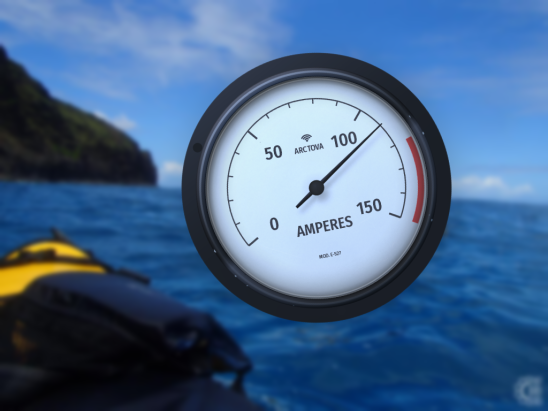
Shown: 110 A
